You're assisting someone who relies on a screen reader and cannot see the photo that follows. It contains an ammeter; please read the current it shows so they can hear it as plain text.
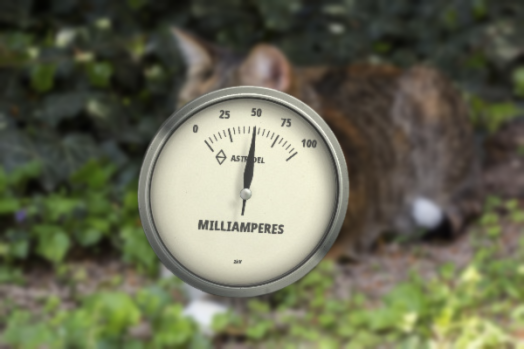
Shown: 50 mA
